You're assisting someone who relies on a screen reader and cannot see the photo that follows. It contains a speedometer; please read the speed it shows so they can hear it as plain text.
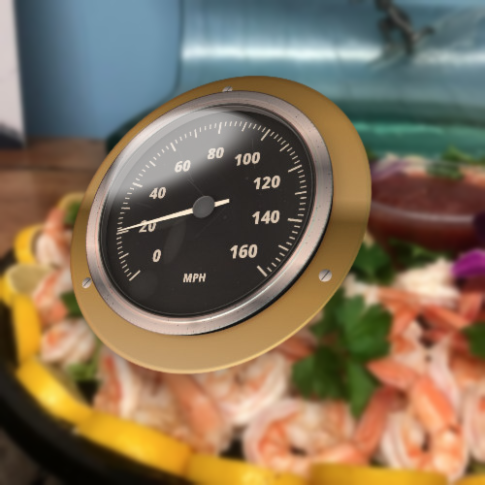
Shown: 20 mph
